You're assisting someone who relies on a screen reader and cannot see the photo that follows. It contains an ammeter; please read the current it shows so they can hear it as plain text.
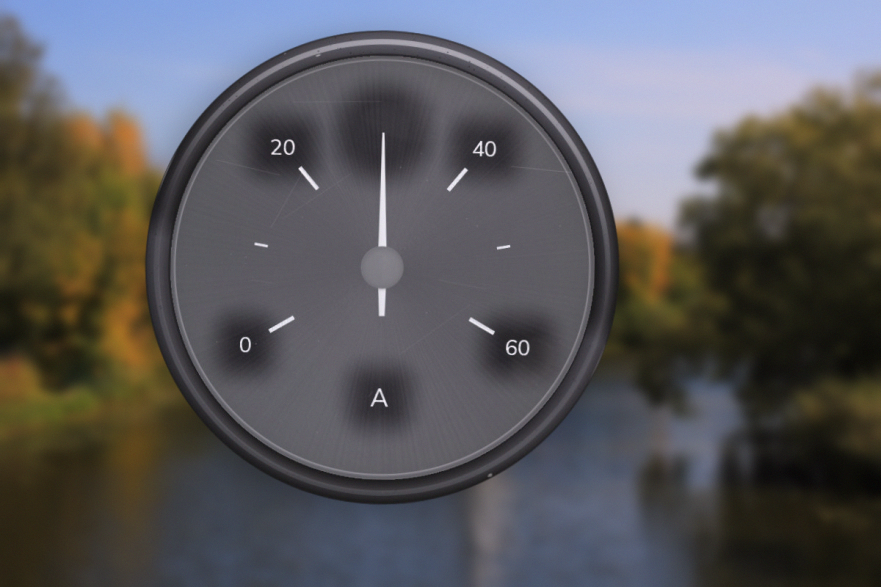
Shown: 30 A
